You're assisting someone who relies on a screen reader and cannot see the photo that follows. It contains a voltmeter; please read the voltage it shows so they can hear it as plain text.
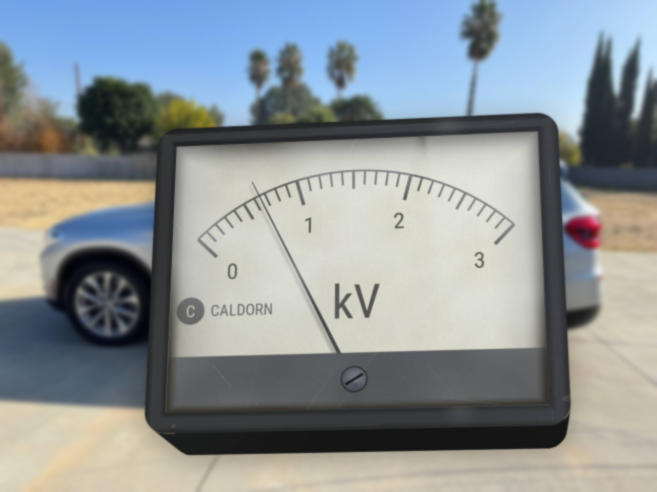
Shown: 0.65 kV
